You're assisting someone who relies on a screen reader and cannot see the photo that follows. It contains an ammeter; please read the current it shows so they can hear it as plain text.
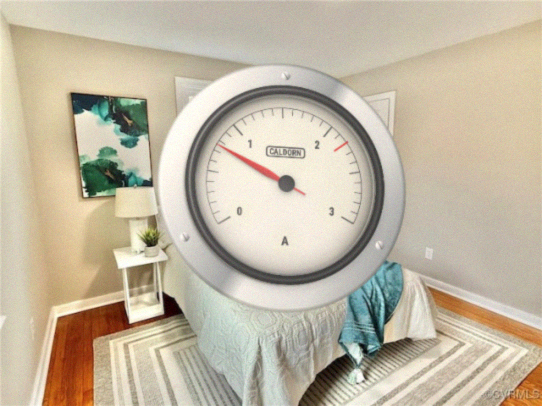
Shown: 0.75 A
